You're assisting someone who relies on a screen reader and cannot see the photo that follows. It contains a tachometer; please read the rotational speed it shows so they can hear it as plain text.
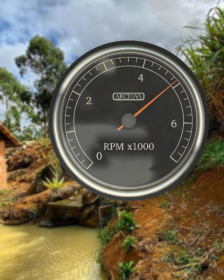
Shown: 4900 rpm
